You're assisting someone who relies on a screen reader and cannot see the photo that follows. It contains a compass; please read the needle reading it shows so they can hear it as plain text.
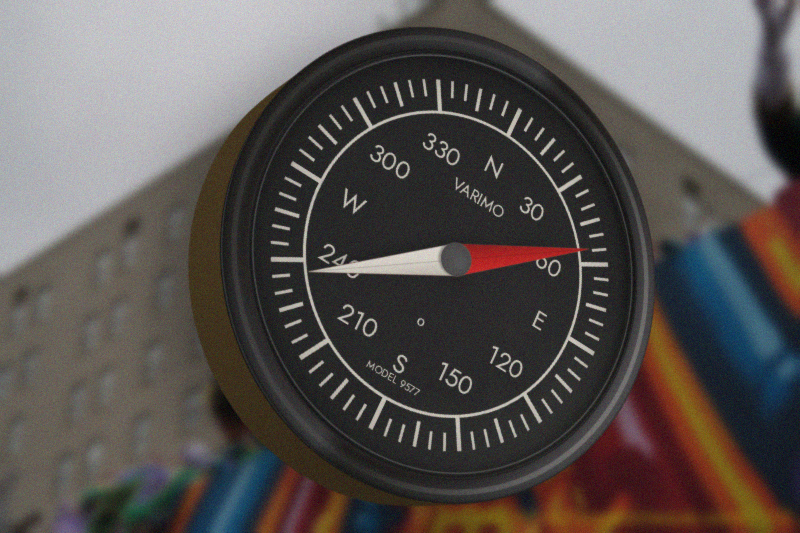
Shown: 55 °
